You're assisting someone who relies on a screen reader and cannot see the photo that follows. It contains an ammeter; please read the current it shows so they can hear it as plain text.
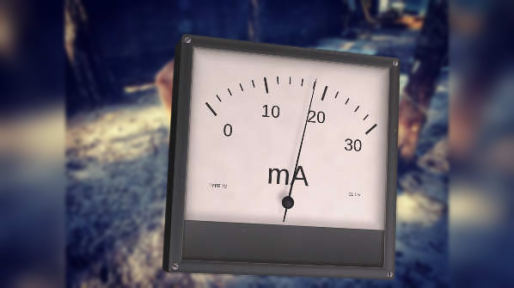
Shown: 18 mA
